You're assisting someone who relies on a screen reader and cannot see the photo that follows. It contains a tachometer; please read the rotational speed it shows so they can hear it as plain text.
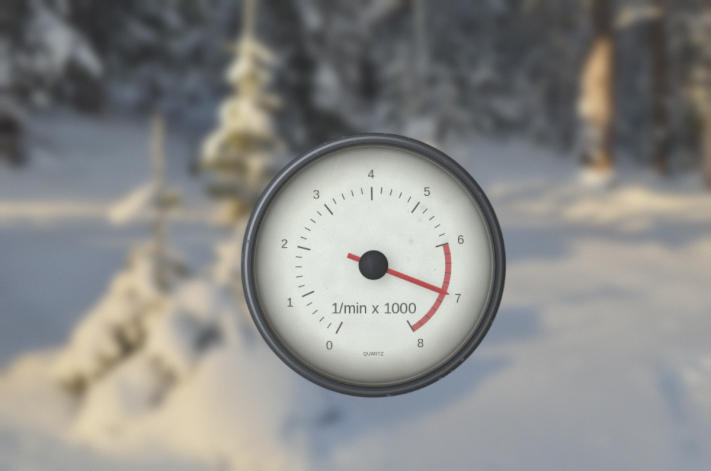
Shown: 7000 rpm
